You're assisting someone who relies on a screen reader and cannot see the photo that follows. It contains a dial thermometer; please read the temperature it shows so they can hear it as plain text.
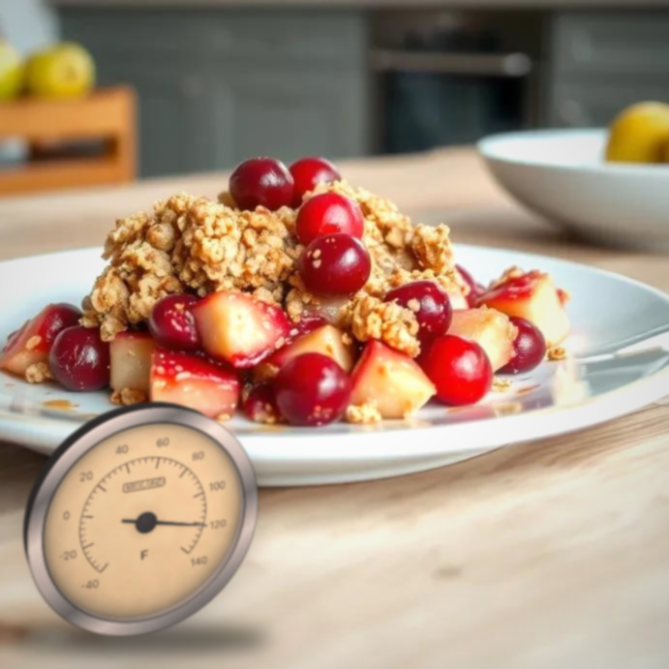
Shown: 120 °F
